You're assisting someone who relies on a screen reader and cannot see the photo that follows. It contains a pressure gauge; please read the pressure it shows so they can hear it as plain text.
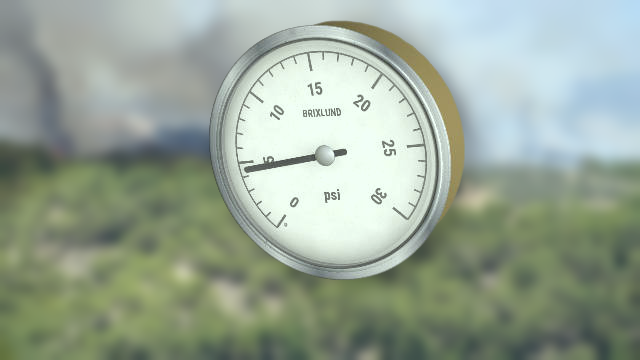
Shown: 4.5 psi
